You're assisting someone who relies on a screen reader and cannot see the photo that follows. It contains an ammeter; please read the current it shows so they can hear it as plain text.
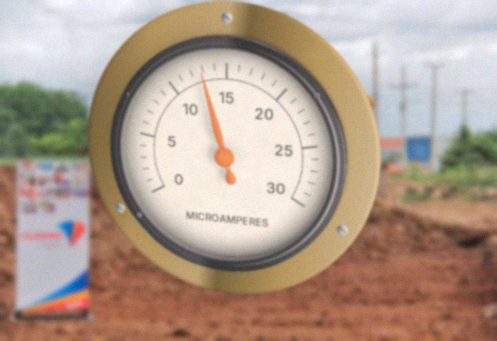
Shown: 13 µA
